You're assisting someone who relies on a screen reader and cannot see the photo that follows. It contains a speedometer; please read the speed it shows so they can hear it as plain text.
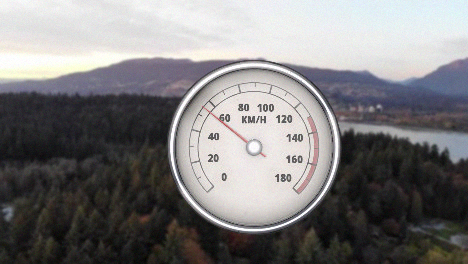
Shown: 55 km/h
